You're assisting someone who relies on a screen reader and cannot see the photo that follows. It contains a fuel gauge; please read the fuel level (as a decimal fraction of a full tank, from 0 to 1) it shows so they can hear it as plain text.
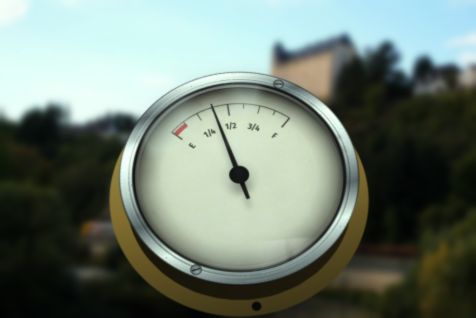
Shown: 0.375
